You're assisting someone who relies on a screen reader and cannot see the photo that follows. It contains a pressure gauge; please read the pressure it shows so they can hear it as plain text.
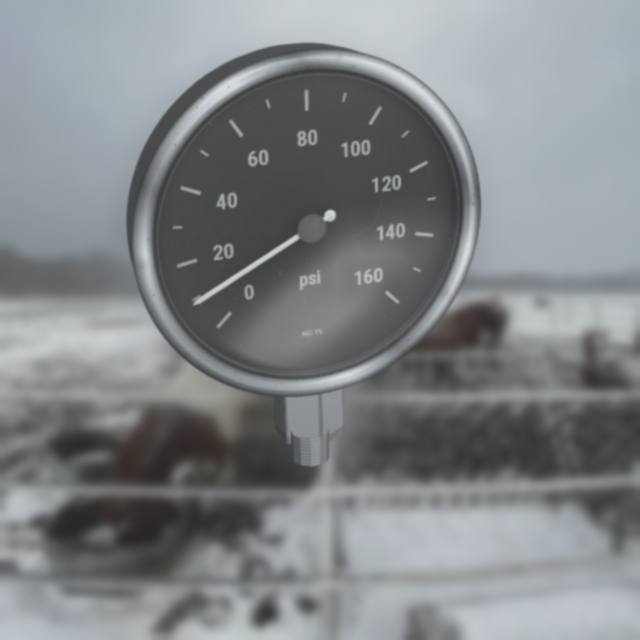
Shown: 10 psi
